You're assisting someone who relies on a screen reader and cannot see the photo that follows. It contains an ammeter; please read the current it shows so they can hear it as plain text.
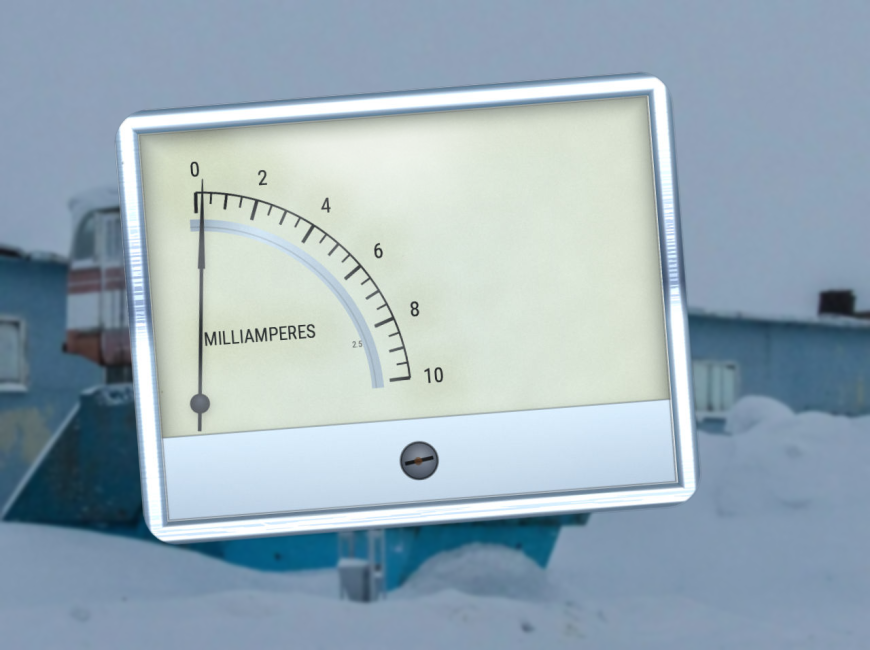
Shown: 0.25 mA
